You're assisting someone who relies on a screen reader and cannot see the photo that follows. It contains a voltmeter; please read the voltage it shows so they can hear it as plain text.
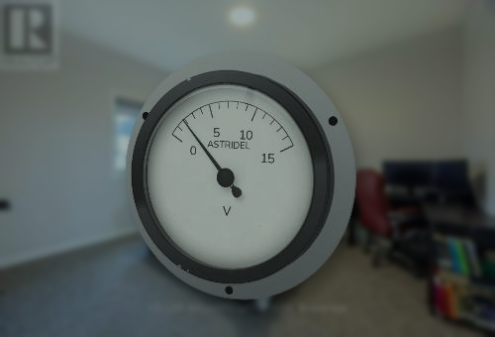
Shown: 2 V
